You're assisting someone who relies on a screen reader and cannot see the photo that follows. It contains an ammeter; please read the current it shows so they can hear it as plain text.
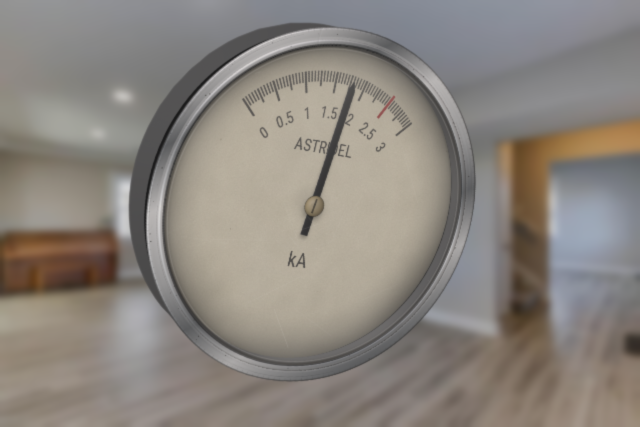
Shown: 1.75 kA
